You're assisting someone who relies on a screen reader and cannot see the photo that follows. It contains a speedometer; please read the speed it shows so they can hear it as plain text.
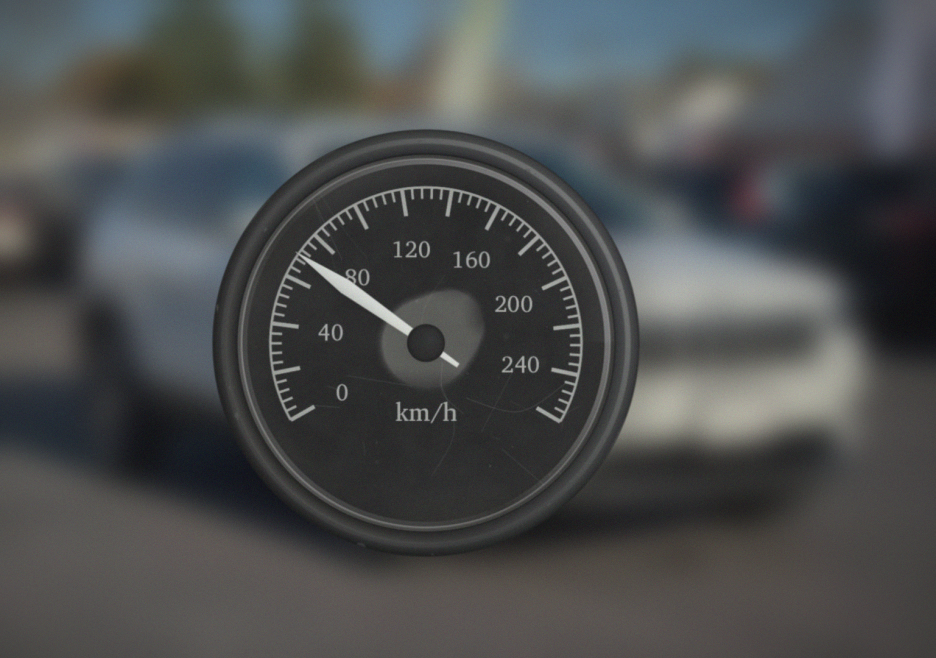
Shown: 70 km/h
